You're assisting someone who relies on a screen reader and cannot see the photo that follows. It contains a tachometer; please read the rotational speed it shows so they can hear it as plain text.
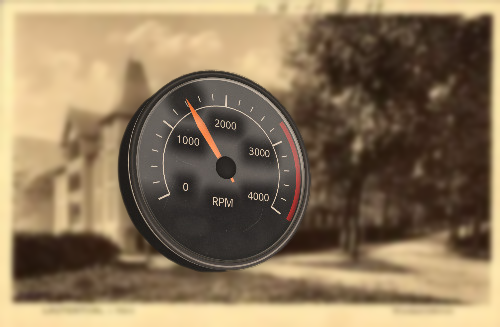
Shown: 1400 rpm
